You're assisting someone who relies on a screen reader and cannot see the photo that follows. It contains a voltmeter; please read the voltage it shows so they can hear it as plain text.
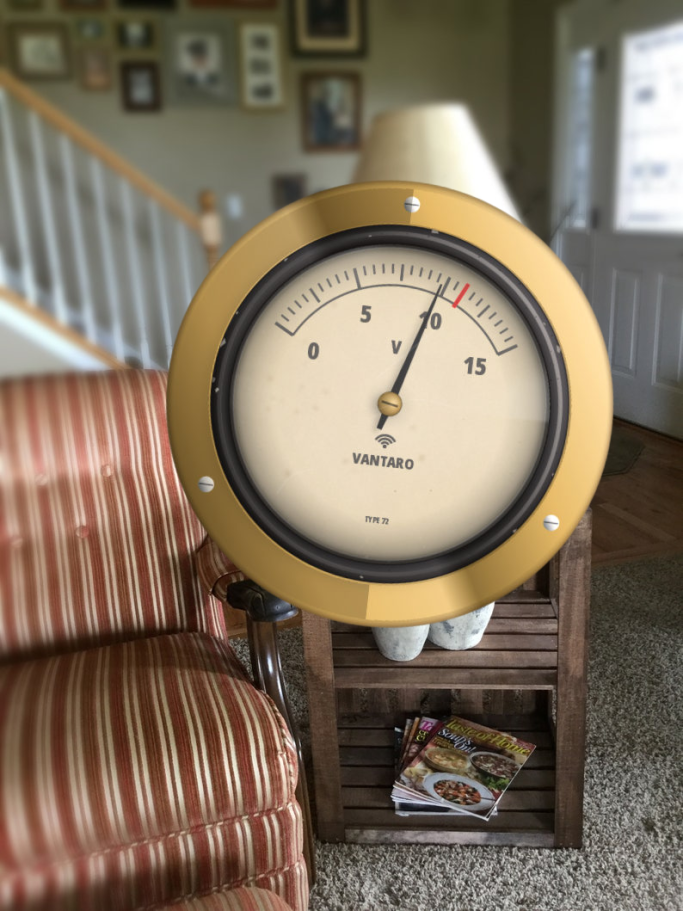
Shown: 9.75 V
